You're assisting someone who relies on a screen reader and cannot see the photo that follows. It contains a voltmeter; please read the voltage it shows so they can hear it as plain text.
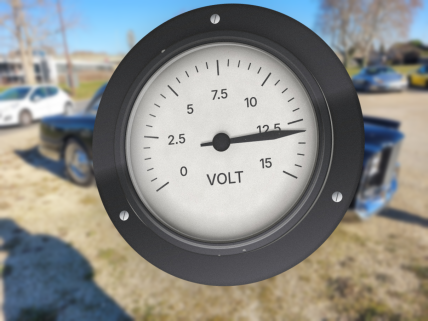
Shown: 13 V
